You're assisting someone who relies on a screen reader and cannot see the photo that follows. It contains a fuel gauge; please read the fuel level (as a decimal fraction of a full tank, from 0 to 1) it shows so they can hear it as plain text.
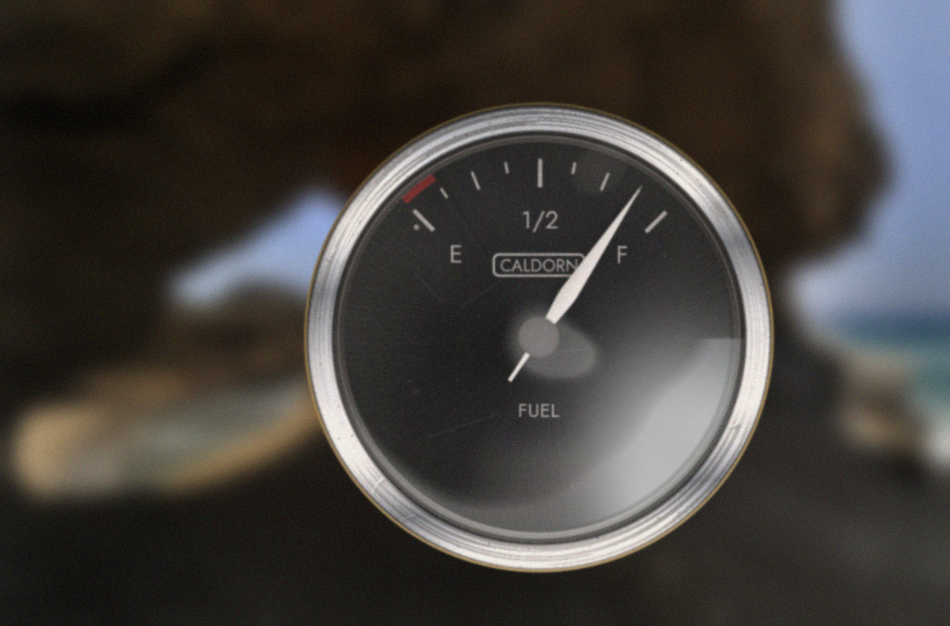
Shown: 0.875
